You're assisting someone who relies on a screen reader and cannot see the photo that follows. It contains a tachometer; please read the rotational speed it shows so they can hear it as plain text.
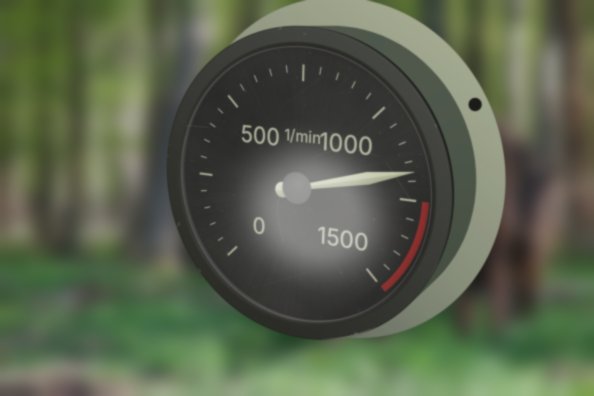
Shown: 1175 rpm
